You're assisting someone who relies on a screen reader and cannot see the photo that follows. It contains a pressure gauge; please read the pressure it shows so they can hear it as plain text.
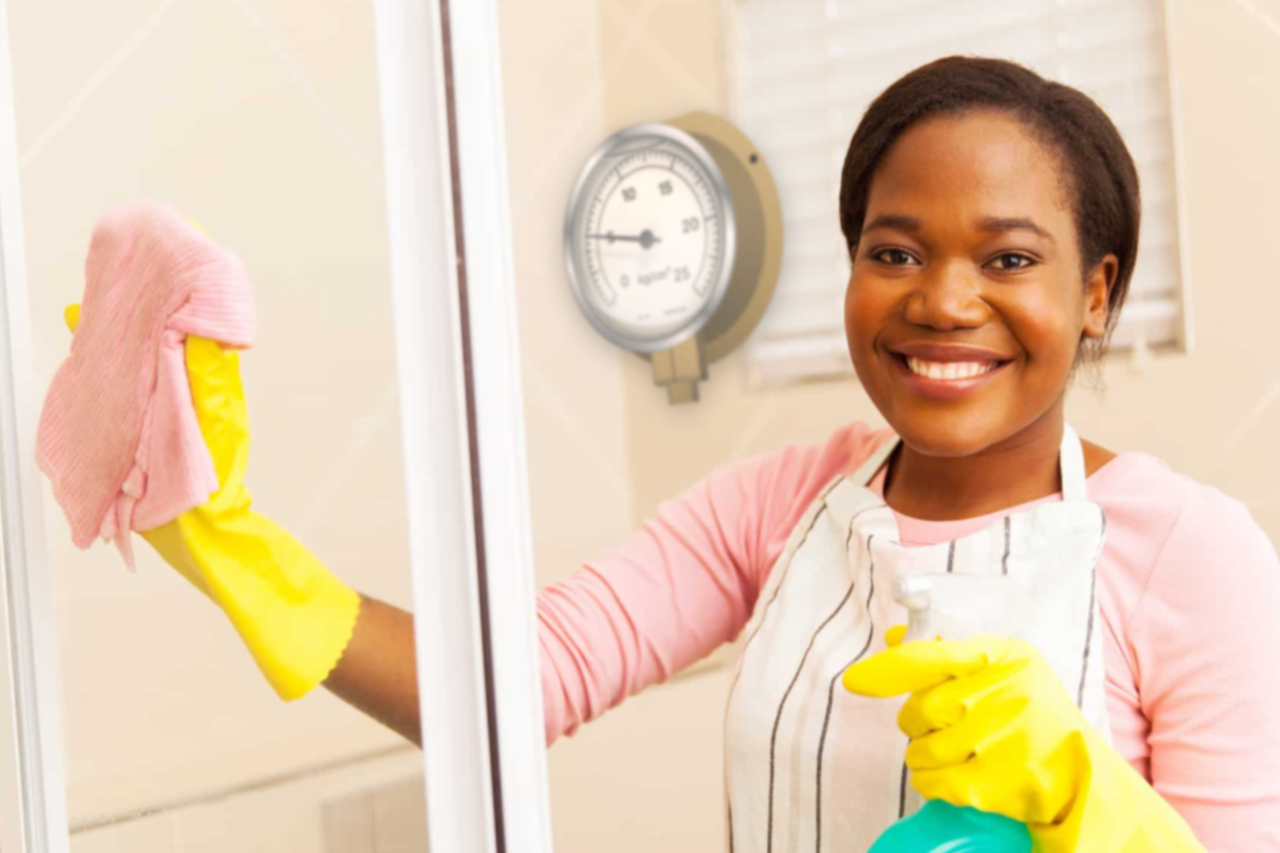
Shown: 5 kg/cm²
